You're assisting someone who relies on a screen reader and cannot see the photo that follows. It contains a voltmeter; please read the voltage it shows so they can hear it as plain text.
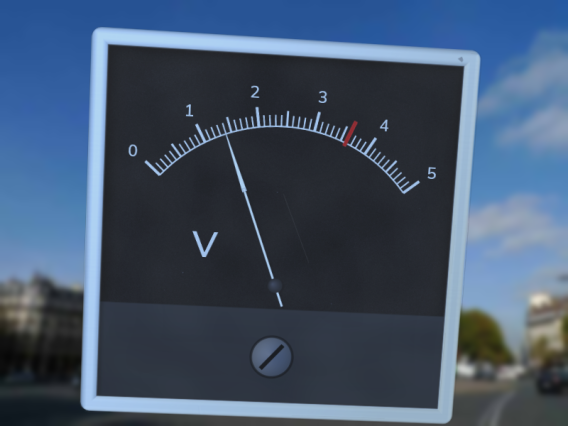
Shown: 1.4 V
